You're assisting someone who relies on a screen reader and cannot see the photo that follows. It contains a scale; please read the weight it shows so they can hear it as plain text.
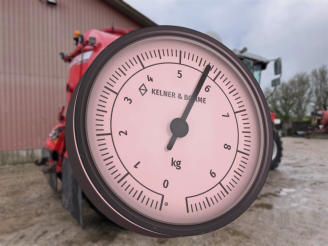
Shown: 5.7 kg
